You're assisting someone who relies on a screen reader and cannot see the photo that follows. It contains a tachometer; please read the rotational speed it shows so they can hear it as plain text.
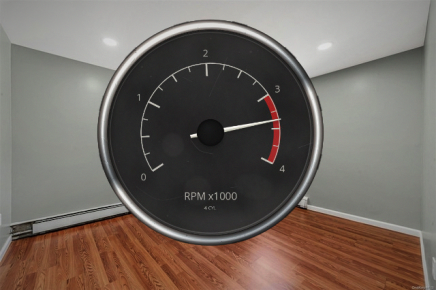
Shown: 3375 rpm
